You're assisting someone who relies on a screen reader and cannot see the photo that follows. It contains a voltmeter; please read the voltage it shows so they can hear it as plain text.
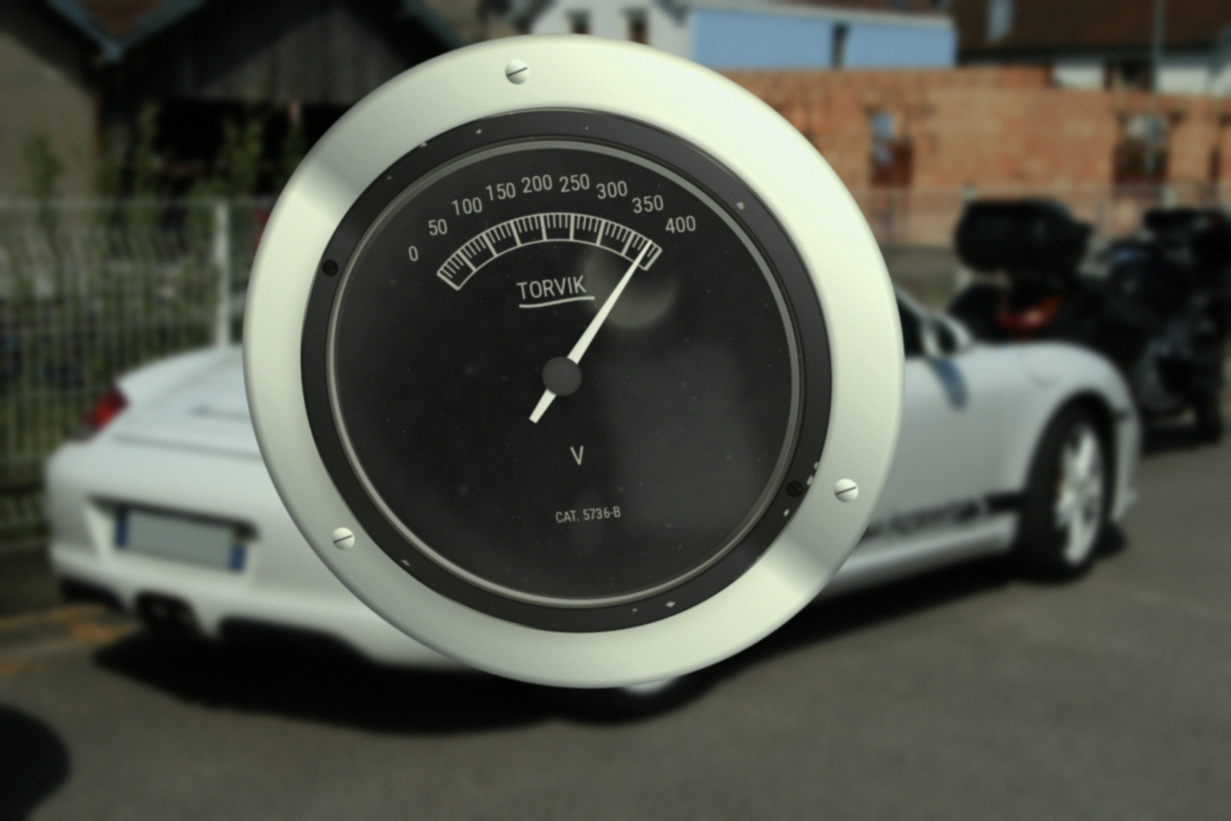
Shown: 380 V
